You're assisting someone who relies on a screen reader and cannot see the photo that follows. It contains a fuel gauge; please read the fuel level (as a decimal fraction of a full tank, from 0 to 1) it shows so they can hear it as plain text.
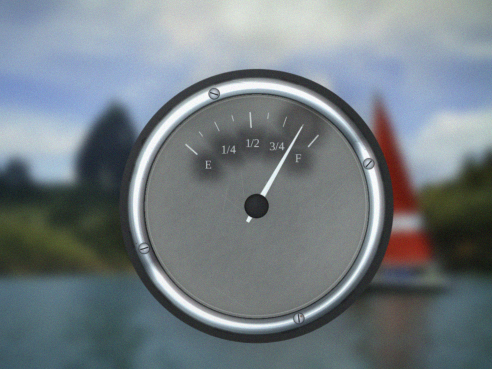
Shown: 0.875
